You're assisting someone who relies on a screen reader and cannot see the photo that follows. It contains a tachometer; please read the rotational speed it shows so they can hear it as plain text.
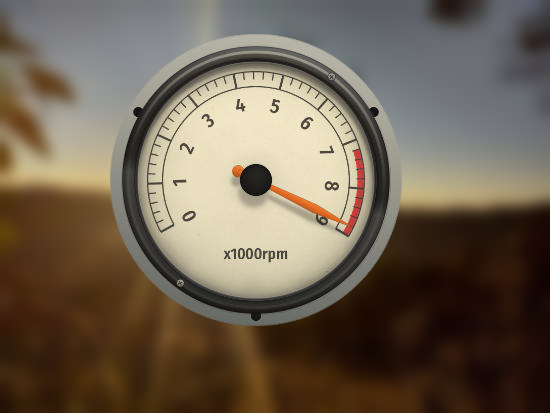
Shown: 8800 rpm
